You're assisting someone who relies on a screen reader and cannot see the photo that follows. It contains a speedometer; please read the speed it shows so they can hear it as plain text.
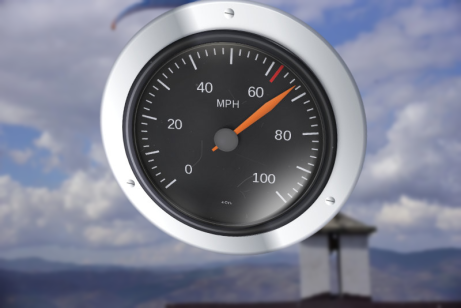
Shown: 67 mph
